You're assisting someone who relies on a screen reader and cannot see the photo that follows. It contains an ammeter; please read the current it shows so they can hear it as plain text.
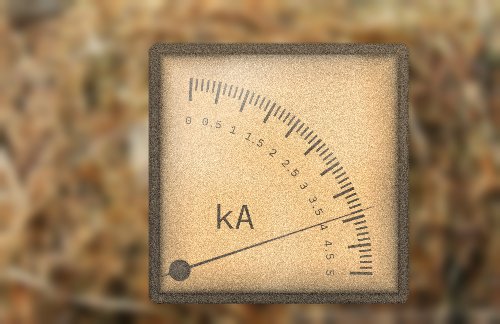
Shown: 3.9 kA
